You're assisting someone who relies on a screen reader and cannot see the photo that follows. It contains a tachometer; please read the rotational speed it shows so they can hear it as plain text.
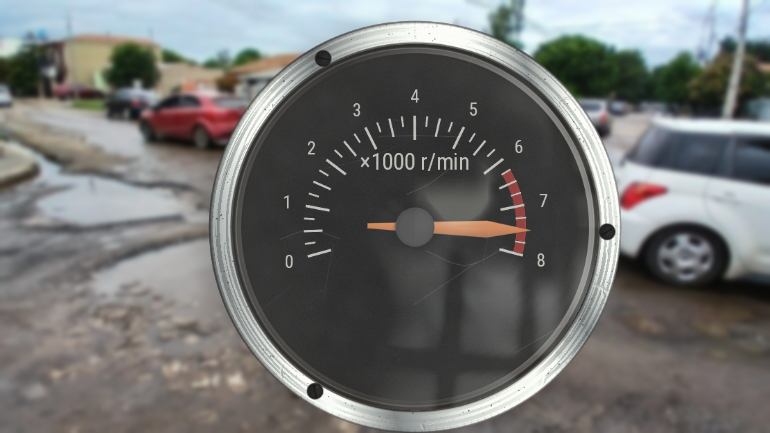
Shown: 7500 rpm
